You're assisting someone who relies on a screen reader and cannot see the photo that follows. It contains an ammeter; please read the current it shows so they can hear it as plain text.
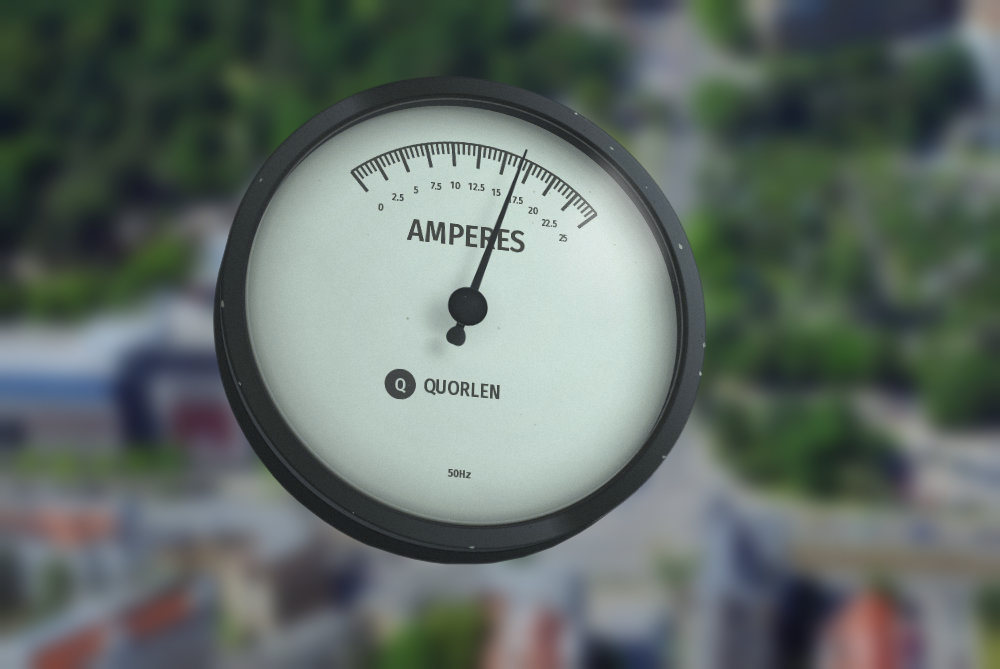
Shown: 16.5 A
